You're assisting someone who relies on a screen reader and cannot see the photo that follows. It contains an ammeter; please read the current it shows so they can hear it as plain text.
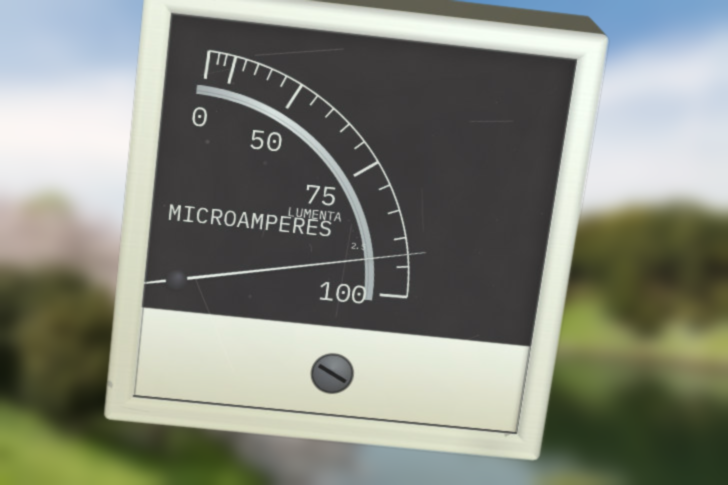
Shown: 92.5 µA
